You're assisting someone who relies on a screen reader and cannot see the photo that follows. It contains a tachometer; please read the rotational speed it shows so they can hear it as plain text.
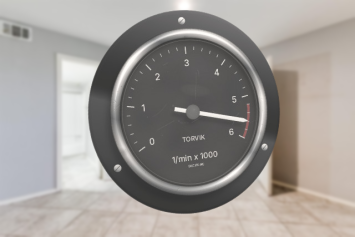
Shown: 5600 rpm
